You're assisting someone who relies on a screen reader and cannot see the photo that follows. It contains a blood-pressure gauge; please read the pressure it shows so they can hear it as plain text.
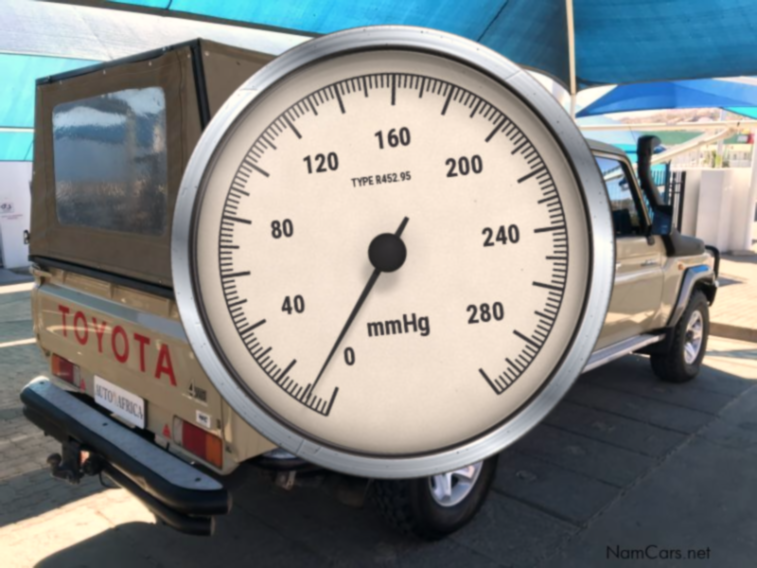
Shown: 8 mmHg
